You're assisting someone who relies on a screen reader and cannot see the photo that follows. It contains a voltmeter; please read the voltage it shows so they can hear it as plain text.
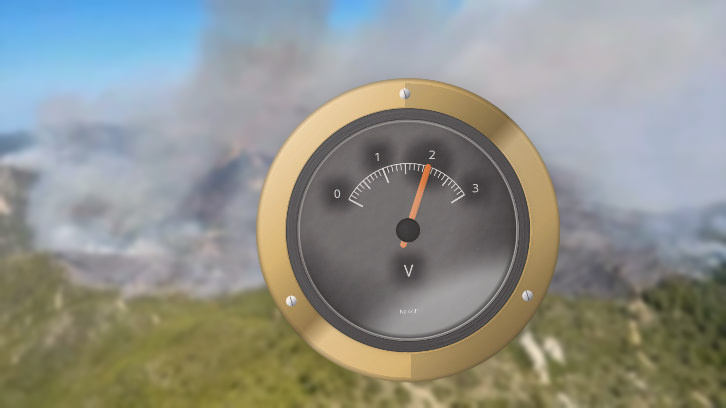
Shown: 2 V
